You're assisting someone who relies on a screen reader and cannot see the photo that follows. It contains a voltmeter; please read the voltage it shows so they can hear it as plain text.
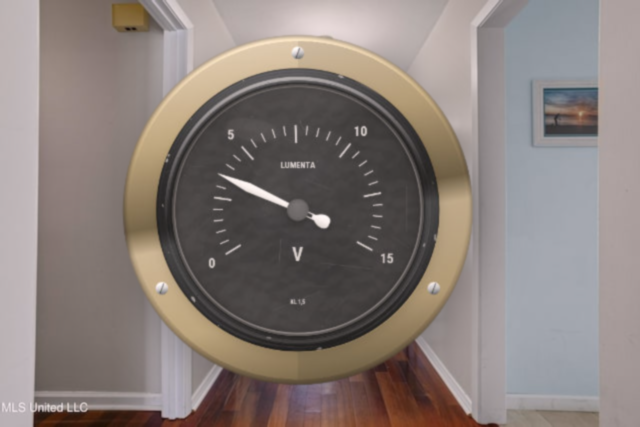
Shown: 3.5 V
